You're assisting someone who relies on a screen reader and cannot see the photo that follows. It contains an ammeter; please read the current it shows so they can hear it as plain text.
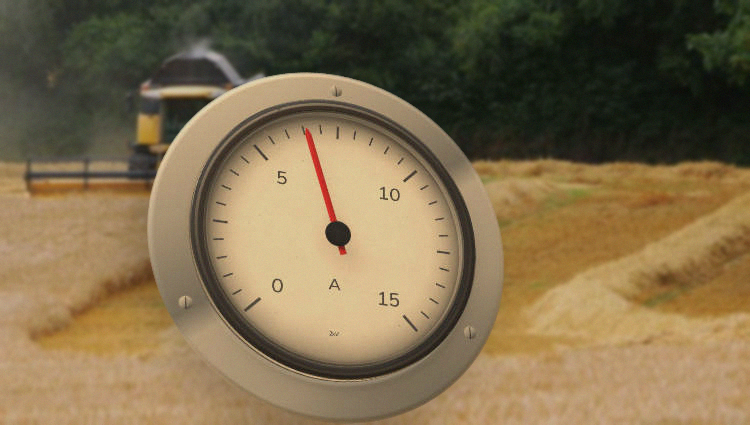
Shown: 6.5 A
